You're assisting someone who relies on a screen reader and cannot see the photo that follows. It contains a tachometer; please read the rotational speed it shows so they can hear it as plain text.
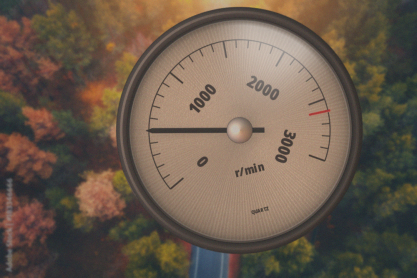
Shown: 500 rpm
